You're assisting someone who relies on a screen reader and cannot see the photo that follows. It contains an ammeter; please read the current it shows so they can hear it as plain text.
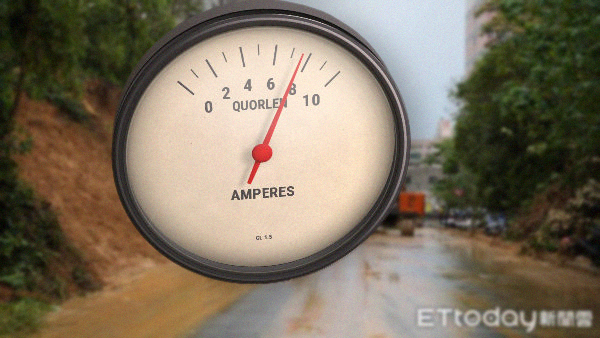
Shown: 7.5 A
